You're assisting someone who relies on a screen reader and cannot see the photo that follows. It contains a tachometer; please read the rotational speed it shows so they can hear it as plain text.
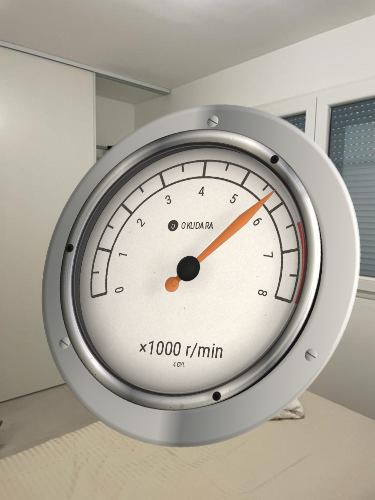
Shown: 5750 rpm
